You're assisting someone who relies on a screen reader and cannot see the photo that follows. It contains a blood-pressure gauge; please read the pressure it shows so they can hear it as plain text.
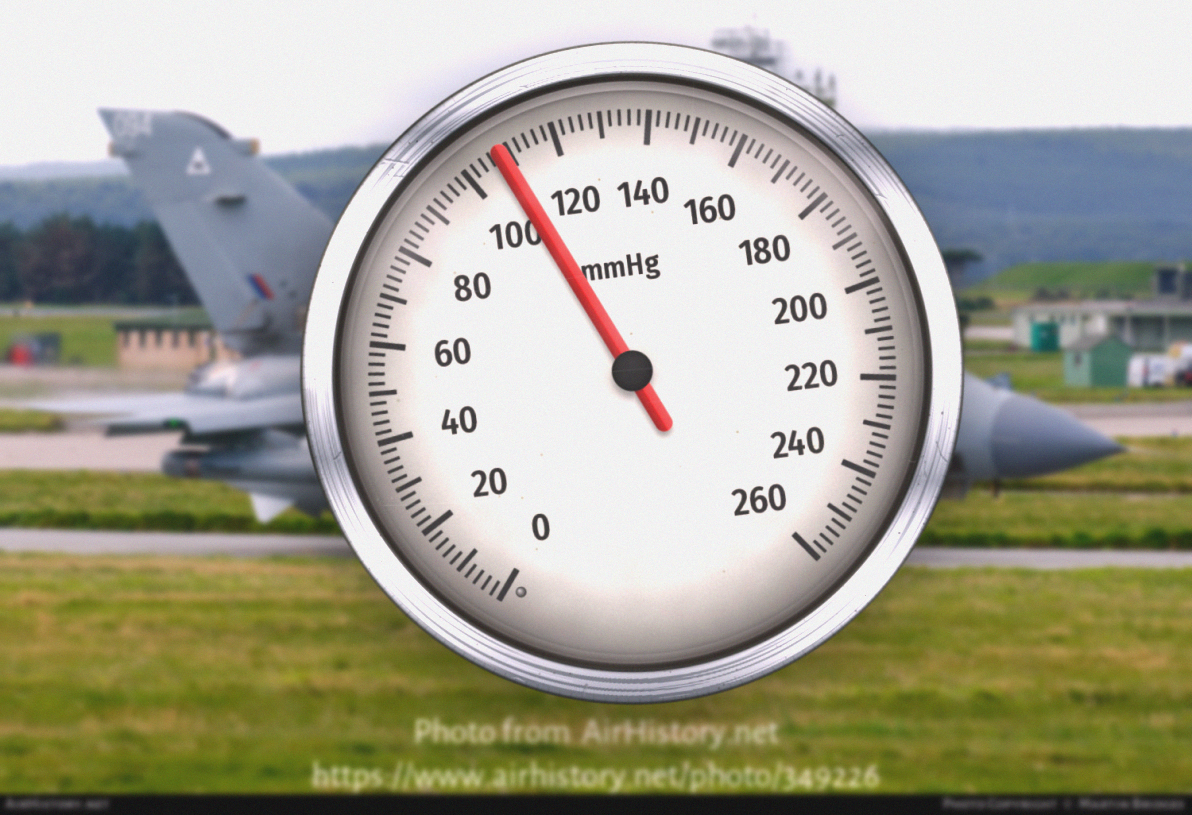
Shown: 108 mmHg
